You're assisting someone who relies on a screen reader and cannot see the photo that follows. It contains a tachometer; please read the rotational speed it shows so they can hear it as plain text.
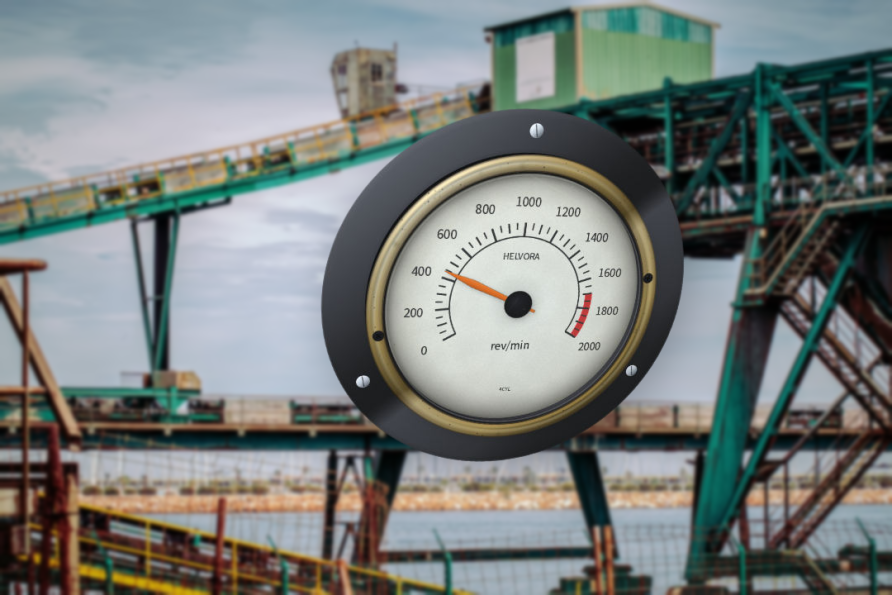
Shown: 450 rpm
